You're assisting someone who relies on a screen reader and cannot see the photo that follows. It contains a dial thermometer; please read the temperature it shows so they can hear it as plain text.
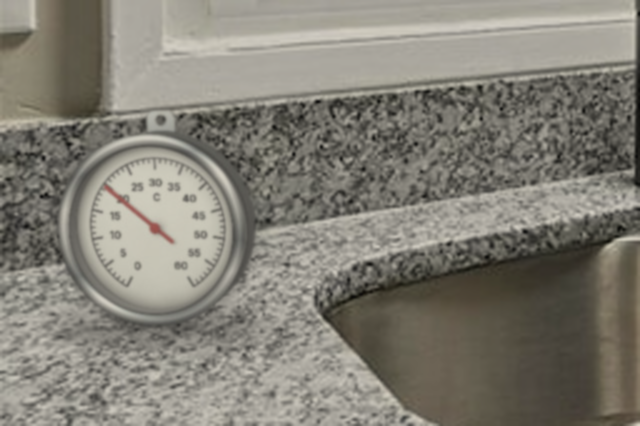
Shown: 20 °C
